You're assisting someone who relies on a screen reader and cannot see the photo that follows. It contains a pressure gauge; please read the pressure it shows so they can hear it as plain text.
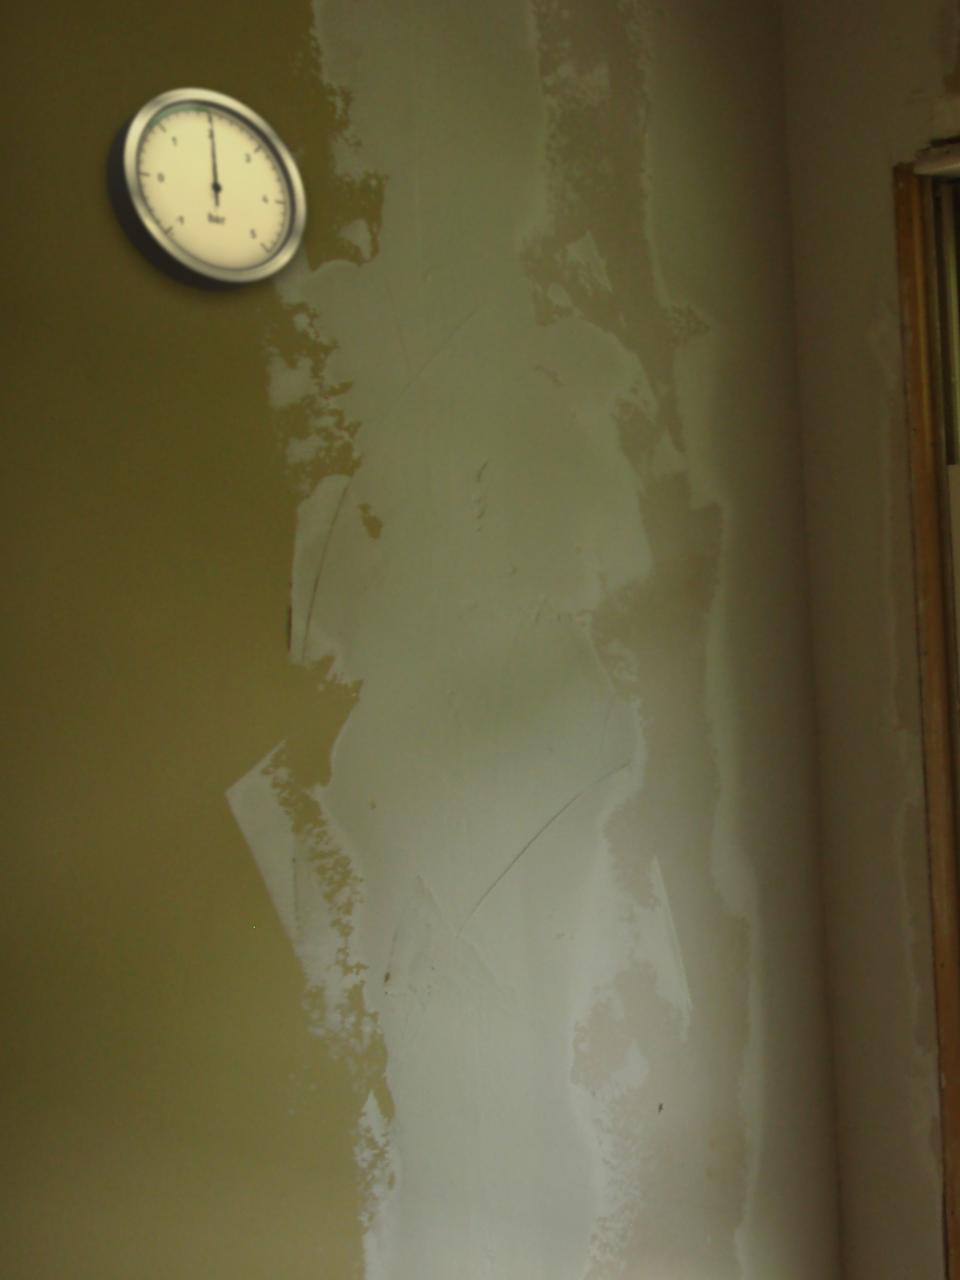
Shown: 2 bar
